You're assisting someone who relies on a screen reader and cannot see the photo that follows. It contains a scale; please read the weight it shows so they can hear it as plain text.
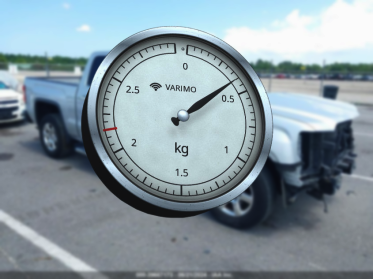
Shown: 0.4 kg
